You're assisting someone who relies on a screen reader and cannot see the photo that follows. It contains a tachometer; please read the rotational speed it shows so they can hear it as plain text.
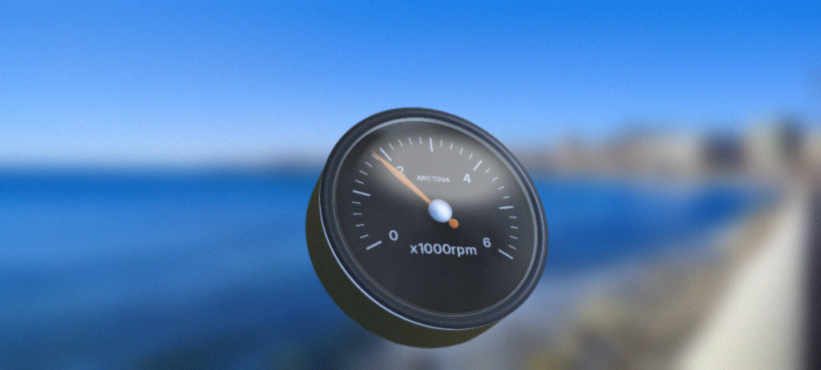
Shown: 1800 rpm
